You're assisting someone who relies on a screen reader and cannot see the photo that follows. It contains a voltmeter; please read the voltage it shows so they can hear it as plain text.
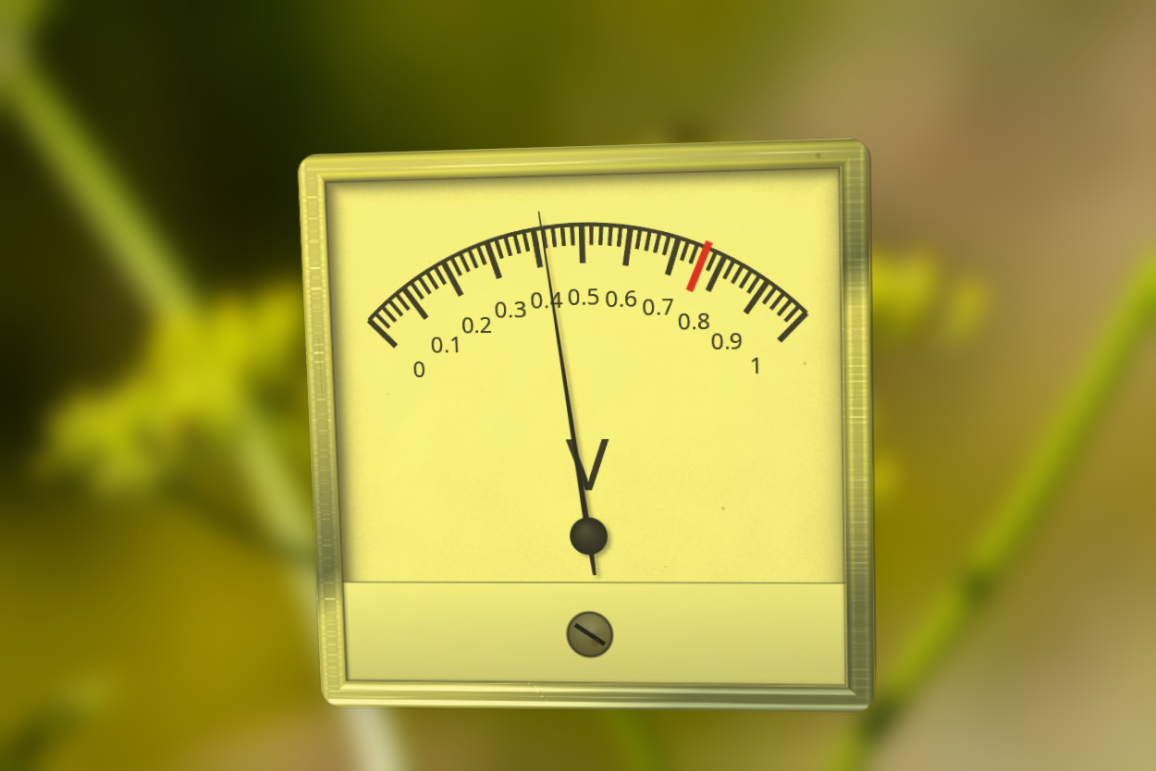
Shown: 0.42 V
